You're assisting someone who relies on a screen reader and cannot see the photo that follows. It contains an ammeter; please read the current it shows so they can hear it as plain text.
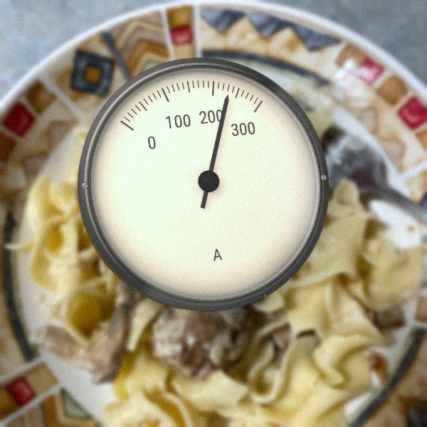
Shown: 230 A
